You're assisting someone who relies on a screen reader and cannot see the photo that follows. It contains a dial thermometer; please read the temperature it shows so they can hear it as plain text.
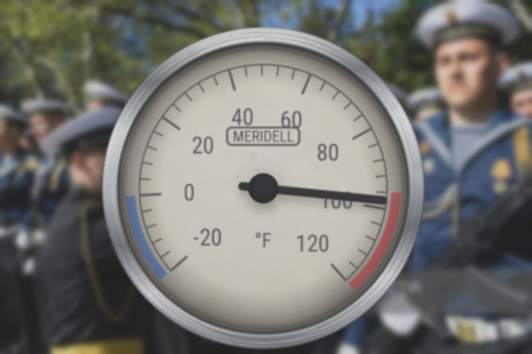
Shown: 98 °F
